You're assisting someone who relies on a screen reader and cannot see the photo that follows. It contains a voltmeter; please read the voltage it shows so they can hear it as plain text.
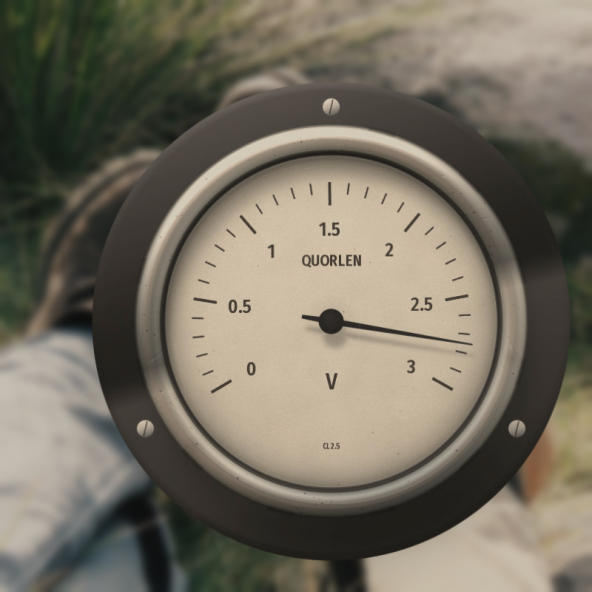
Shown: 2.75 V
